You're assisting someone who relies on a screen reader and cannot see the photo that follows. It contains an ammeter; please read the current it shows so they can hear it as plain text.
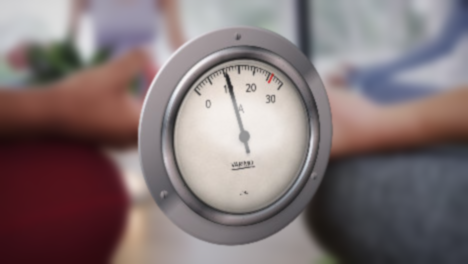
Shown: 10 A
